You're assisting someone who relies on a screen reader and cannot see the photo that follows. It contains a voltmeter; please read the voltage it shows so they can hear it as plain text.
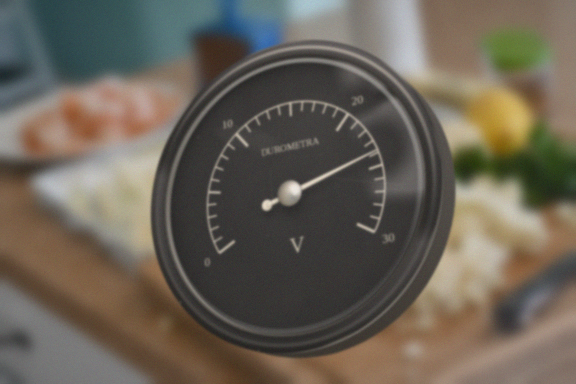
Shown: 24 V
